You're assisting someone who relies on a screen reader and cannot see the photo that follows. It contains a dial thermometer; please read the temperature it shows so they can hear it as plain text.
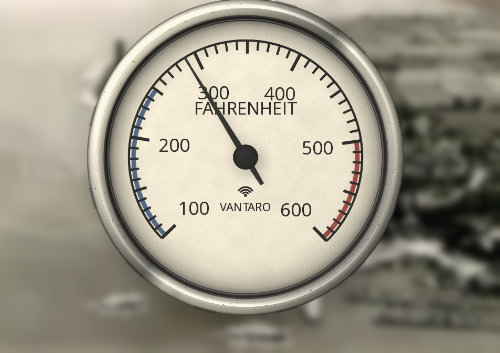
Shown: 290 °F
